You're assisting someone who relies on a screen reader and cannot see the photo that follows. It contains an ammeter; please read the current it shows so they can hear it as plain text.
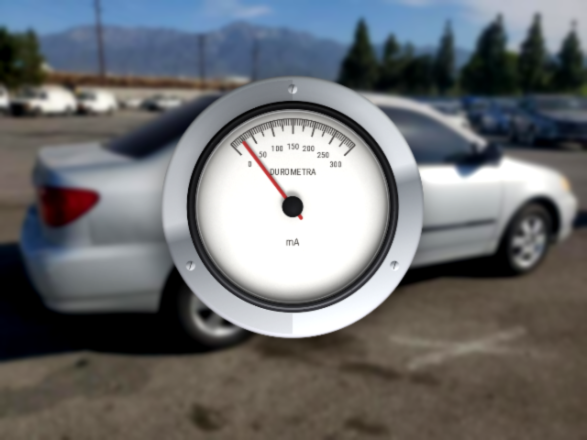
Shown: 25 mA
